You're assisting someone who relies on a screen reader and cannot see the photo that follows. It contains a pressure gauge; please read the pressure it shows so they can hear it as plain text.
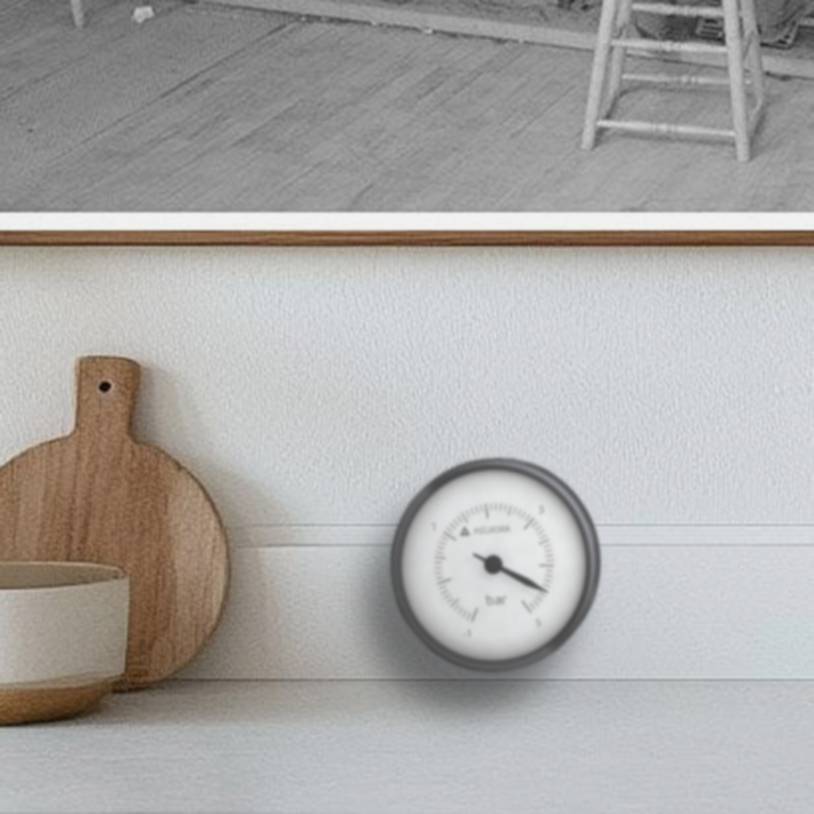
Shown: 4.5 bar
